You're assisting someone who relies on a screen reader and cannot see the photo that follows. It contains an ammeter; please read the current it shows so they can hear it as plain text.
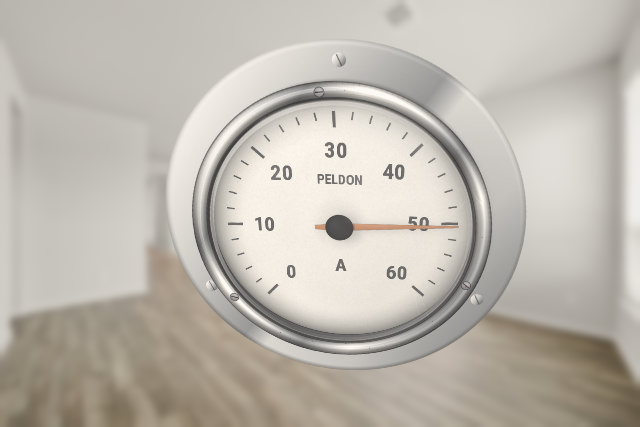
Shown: 50 A
